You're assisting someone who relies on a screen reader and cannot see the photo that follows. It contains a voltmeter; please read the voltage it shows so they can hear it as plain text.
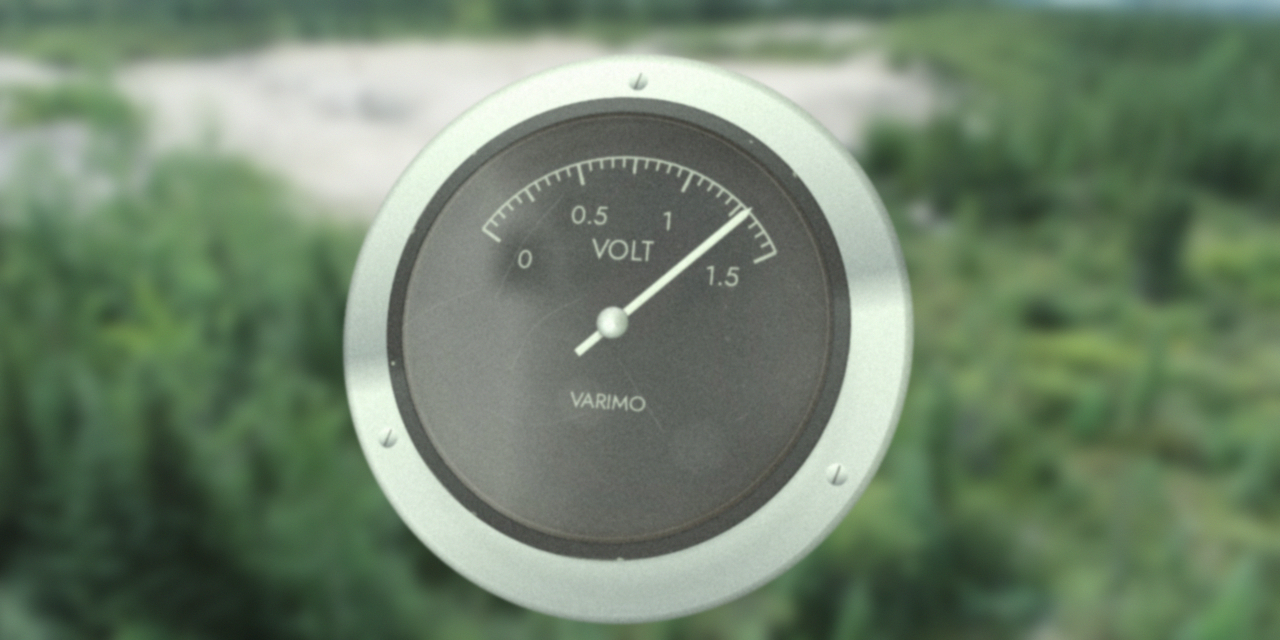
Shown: 1.3 V
